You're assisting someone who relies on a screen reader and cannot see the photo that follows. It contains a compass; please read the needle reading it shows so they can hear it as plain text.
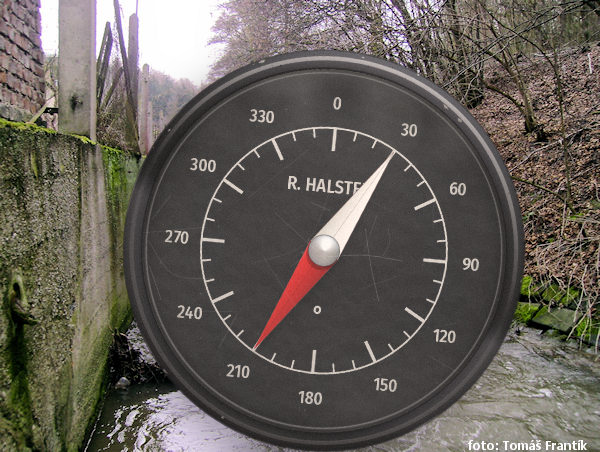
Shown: 210 °
